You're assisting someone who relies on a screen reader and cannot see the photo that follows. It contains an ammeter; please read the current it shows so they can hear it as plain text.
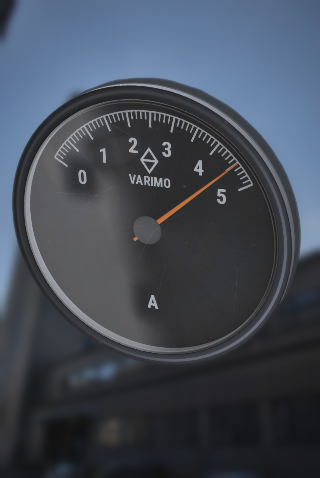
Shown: 4.5 A
